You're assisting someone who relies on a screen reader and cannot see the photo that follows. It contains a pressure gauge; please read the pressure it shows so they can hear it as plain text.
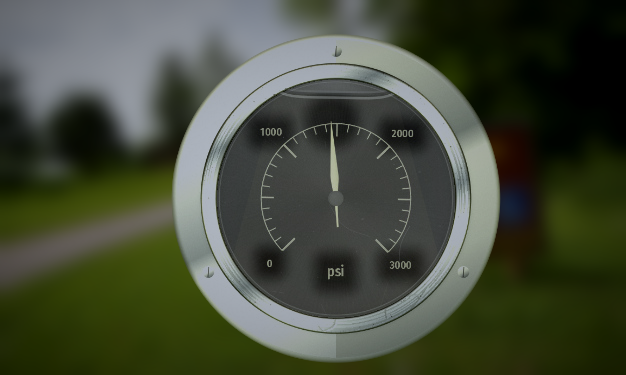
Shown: 1450 psi
